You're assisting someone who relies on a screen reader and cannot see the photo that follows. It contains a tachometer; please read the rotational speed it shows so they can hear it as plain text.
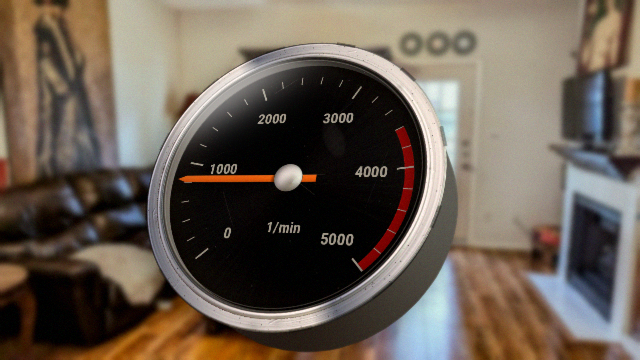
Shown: 800 rpm
